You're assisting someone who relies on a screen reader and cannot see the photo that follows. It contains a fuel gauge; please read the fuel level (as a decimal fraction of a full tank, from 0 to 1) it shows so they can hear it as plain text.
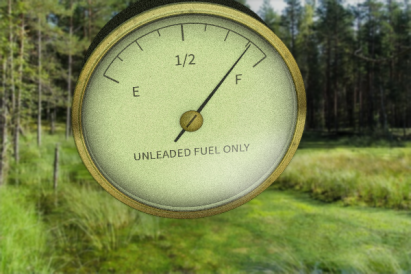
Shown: 0.875
